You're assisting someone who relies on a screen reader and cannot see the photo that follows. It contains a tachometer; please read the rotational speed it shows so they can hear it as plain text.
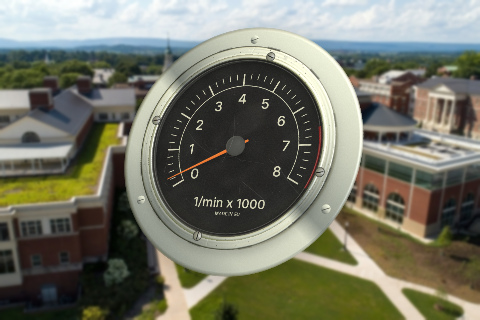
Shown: 200 rpm
